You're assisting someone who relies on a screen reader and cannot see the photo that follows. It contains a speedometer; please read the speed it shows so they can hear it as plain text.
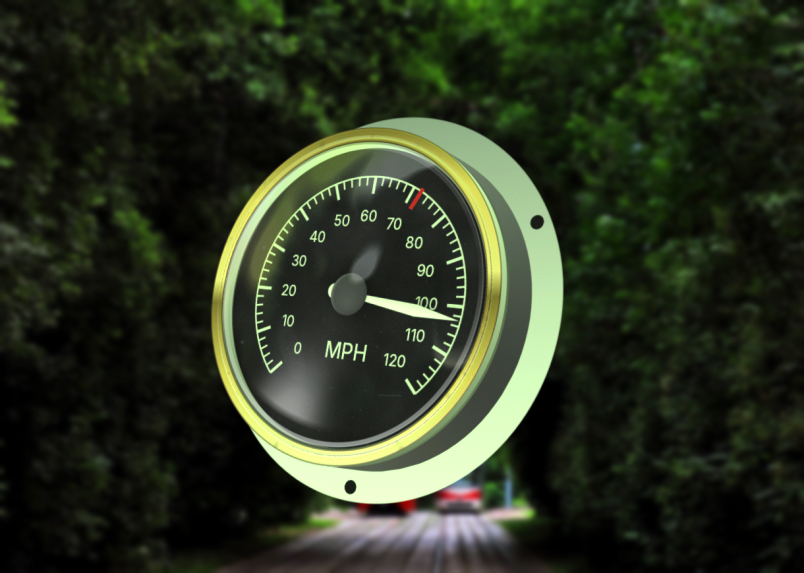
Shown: 103 mph
